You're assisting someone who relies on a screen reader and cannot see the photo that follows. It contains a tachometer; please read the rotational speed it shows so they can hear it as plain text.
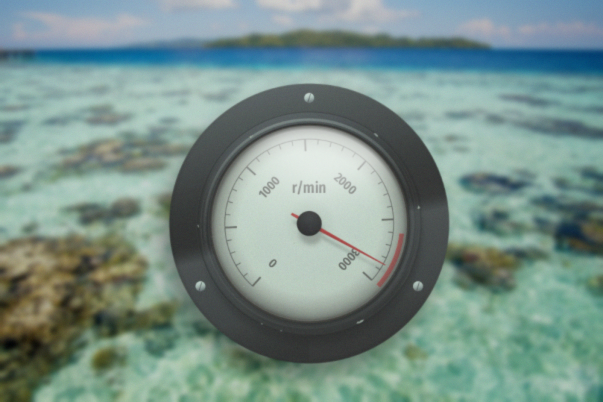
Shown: 2850 rpm
